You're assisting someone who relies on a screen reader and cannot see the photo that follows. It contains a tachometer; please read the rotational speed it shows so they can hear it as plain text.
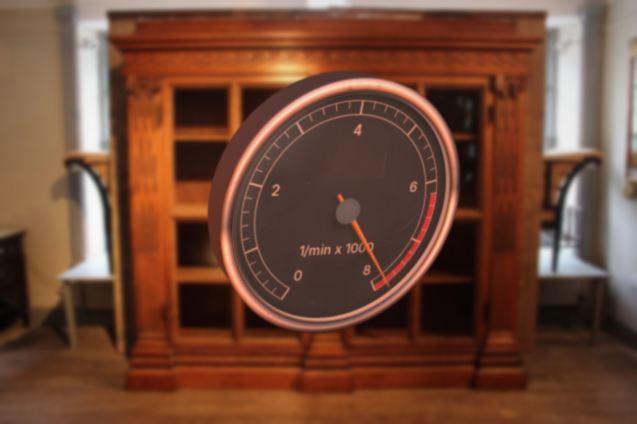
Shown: 7800 rpm
